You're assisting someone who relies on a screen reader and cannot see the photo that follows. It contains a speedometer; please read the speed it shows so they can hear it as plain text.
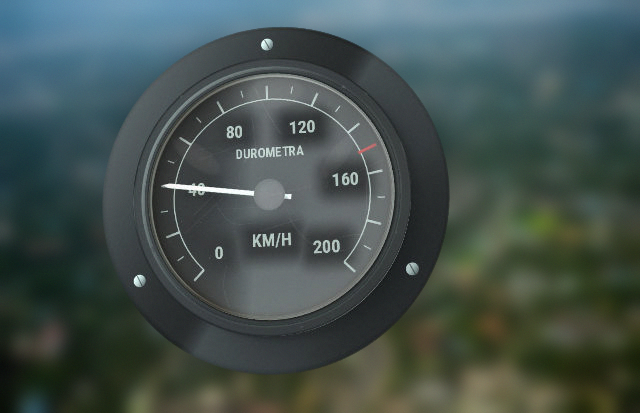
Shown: 40 km/h
